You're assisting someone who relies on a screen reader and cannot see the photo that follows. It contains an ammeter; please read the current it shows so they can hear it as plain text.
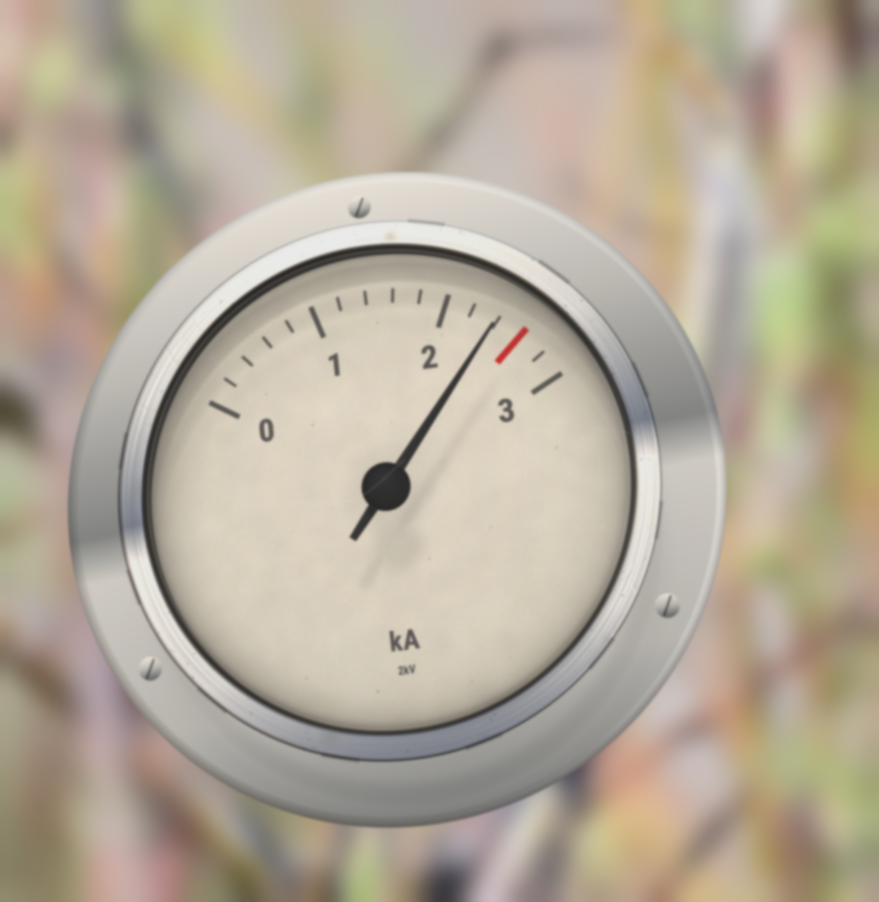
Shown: 2.4 kA
